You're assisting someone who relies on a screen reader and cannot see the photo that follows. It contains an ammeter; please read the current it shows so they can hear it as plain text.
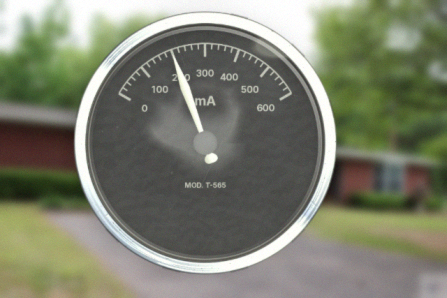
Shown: 200 mA
